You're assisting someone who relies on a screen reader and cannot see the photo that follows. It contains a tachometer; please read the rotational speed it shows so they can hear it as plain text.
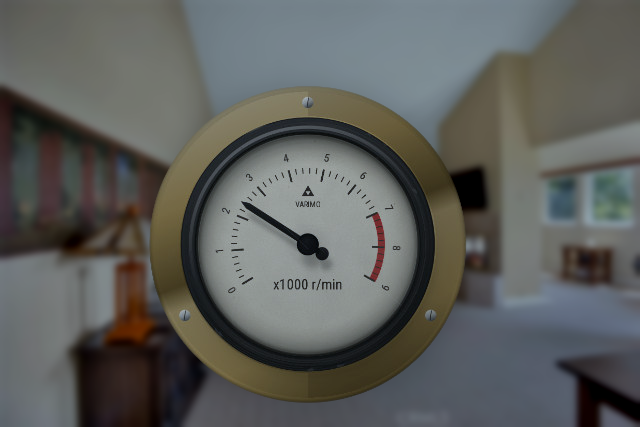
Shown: 2400 rpm
